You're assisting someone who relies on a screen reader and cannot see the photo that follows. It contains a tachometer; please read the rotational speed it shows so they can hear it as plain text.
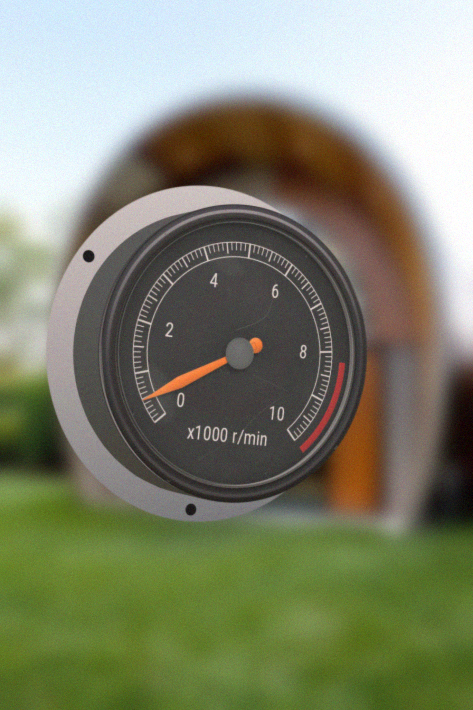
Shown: 500 rpm
